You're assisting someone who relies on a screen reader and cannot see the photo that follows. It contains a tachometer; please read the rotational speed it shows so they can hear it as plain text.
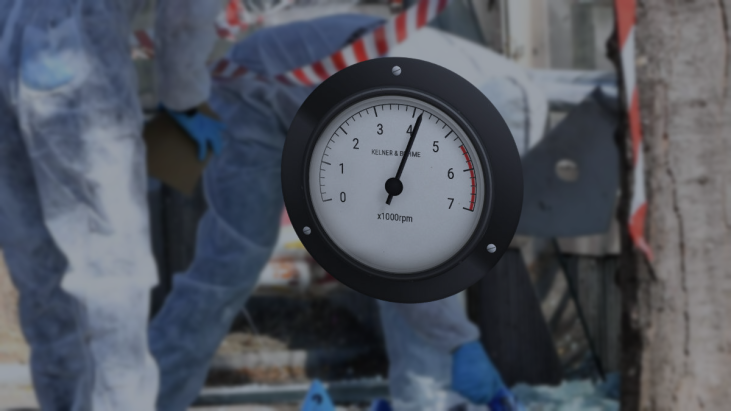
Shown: 4200 rpm
